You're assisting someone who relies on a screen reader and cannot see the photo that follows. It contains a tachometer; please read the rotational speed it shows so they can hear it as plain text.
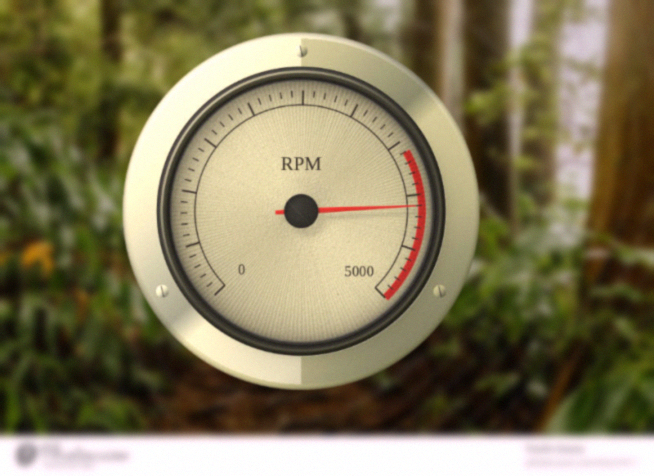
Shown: 4100 rpm
